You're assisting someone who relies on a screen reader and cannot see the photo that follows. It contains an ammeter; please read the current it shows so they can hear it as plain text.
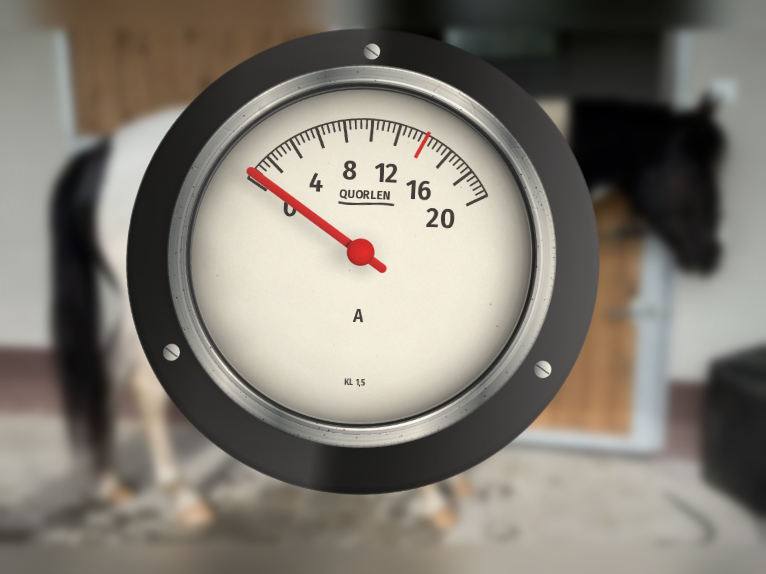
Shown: 0.4 A
